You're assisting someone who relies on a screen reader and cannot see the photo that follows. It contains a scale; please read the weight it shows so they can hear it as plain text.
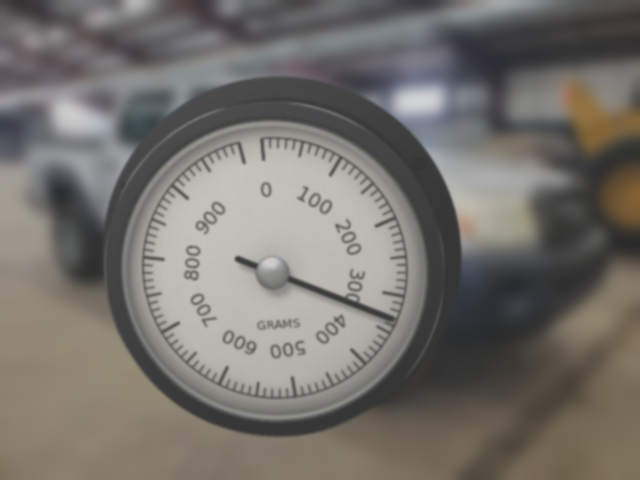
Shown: 330 g
